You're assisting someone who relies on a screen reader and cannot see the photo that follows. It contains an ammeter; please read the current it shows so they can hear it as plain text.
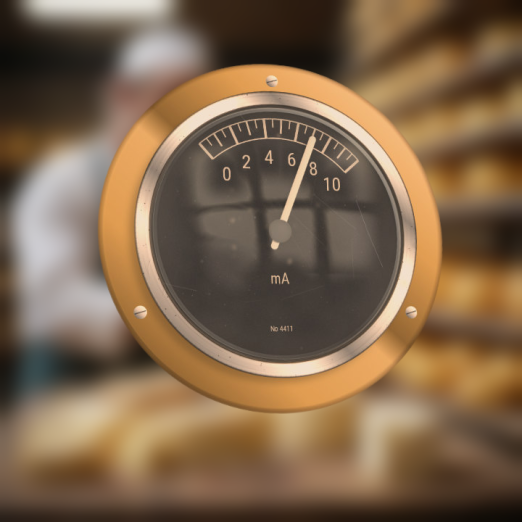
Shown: 7 mA
